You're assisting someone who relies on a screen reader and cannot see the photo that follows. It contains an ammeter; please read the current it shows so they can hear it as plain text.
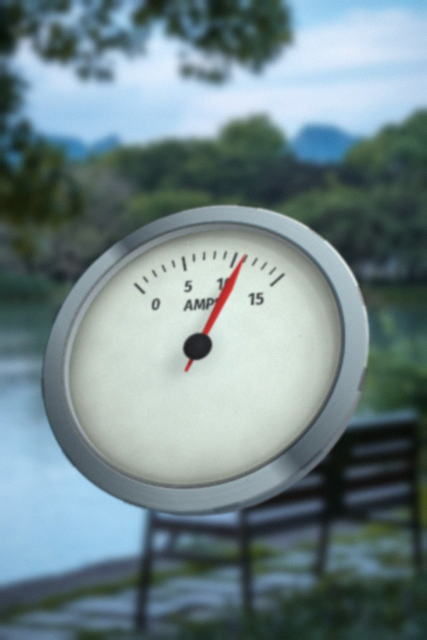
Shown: 11 A
